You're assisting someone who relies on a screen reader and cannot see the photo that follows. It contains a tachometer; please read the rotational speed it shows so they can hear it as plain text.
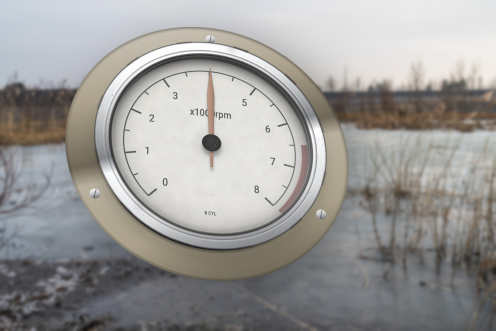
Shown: 4000 rpm
